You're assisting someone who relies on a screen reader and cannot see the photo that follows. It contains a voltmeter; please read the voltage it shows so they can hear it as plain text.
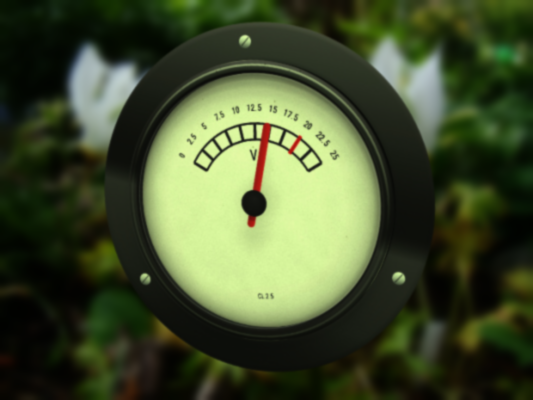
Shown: 15 V
